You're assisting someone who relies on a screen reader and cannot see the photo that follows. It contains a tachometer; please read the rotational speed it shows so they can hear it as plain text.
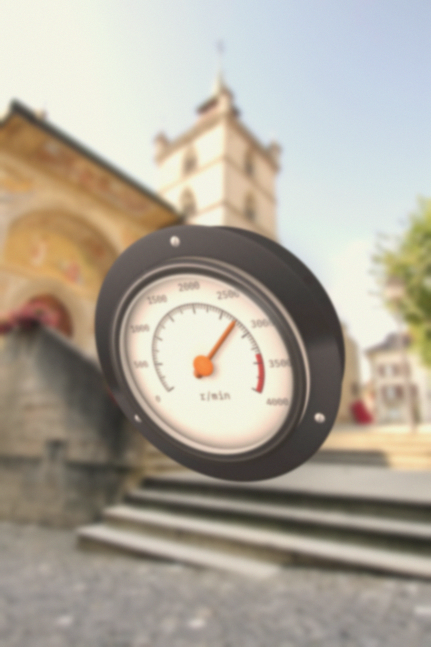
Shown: 2750 rpm
